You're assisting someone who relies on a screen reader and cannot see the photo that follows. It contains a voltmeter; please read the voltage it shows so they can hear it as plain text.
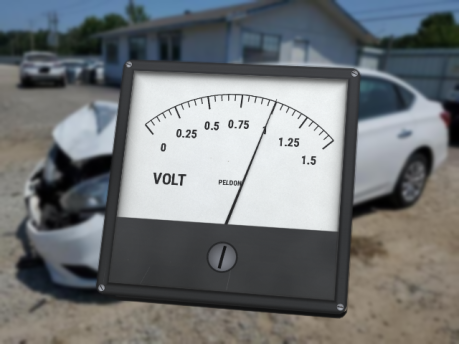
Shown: 1 V
